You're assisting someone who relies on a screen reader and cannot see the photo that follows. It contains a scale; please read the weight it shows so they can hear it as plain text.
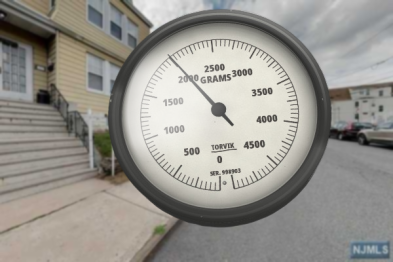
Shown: 2000 g
